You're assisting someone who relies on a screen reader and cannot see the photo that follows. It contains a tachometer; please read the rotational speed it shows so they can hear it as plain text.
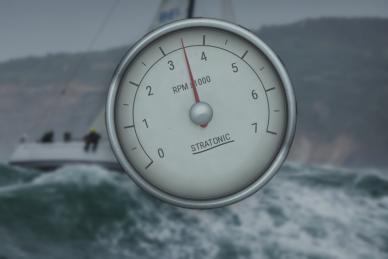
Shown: 3500 rpm
